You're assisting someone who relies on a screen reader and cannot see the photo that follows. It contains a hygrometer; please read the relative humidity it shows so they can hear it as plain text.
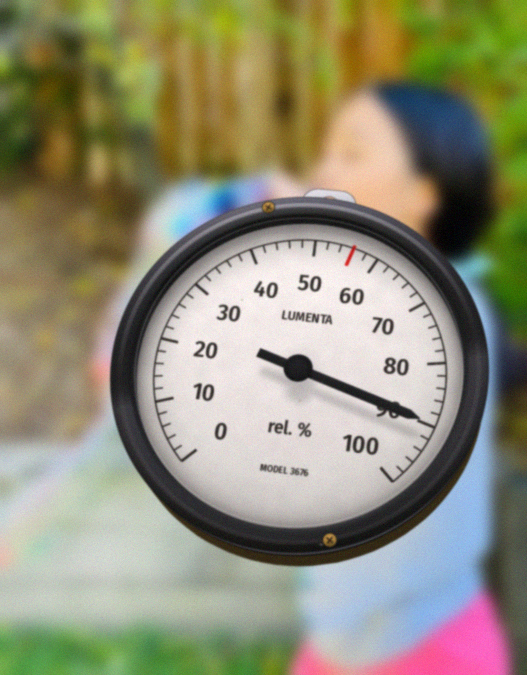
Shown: 90 %
